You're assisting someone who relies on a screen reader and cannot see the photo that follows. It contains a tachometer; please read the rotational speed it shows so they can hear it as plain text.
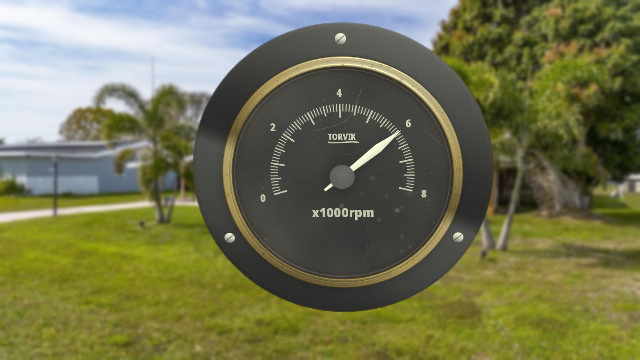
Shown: 6000 rpm
